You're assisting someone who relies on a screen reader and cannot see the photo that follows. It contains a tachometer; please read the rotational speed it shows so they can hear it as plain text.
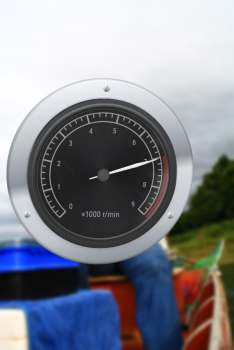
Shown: 7000 rpm
